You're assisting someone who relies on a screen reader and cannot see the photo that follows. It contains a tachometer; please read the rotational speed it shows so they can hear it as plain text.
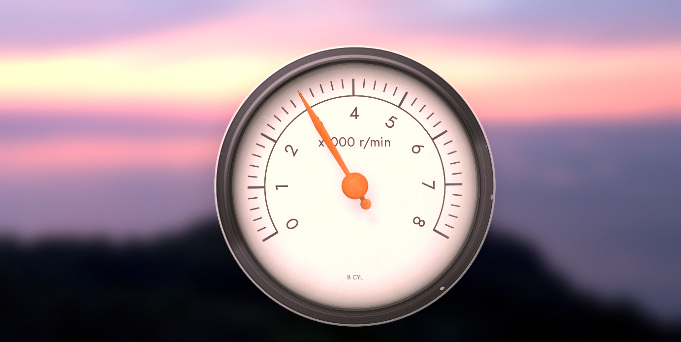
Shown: 3000 rpm
